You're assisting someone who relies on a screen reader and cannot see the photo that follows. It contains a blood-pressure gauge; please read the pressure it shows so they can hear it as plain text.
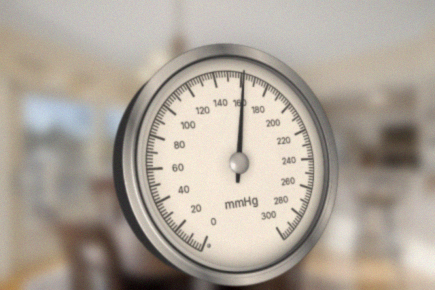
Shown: 160 mmHg
